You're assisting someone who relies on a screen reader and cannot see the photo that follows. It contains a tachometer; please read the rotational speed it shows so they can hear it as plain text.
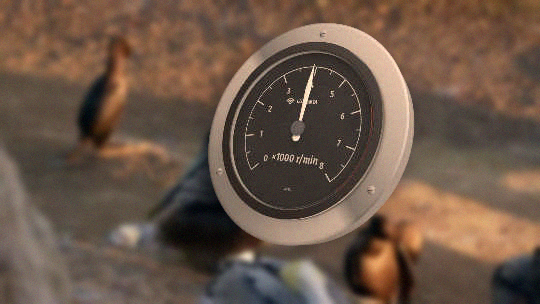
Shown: 4000 rpm
